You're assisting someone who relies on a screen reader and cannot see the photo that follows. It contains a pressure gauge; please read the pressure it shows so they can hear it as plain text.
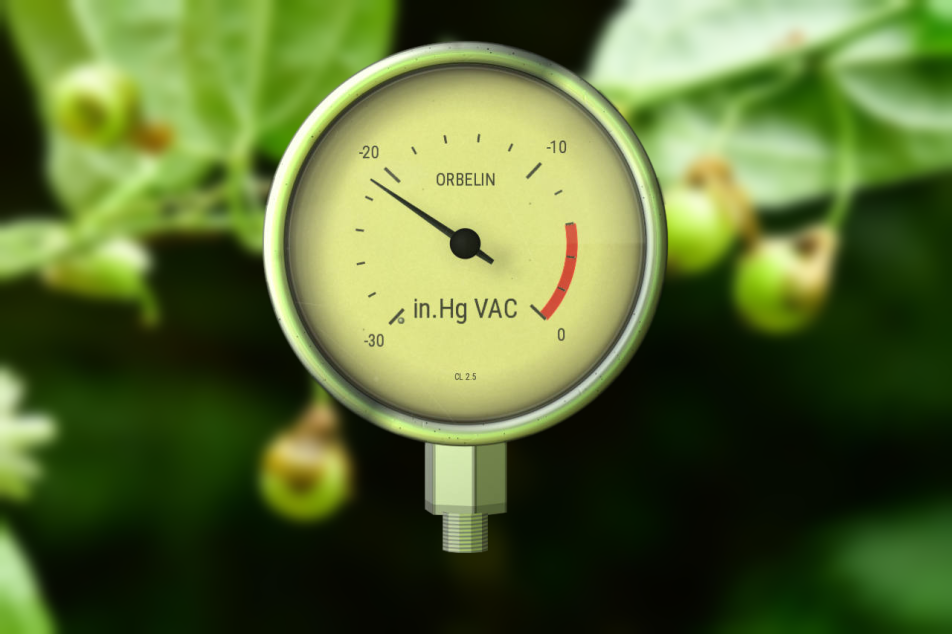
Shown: -21 inHg
